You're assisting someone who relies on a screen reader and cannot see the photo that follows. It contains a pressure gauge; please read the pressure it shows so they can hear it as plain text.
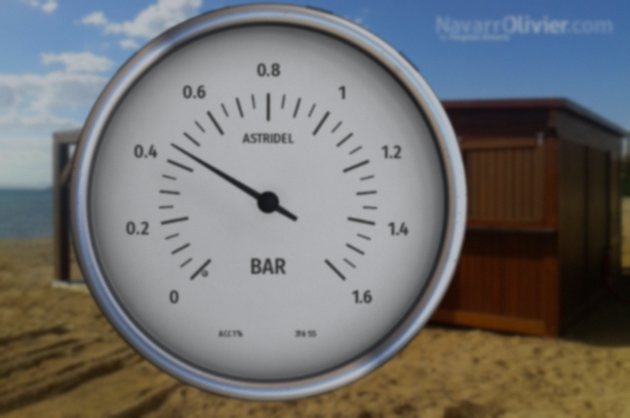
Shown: 0.45 bar
